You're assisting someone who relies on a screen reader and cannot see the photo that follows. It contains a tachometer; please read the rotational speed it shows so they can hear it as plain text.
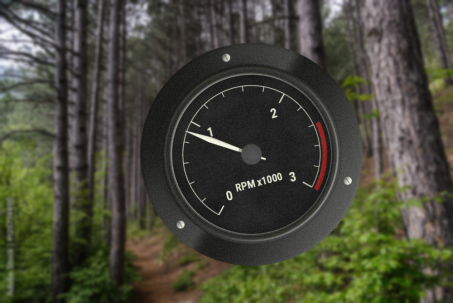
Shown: 900 rpm
